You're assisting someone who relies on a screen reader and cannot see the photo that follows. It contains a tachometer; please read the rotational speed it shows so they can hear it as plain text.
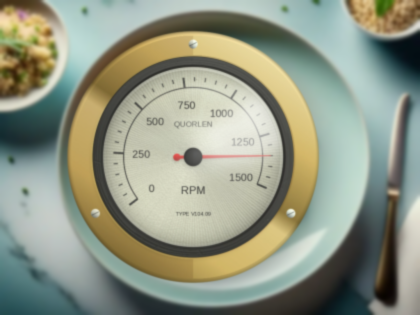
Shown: 1350 rpm
